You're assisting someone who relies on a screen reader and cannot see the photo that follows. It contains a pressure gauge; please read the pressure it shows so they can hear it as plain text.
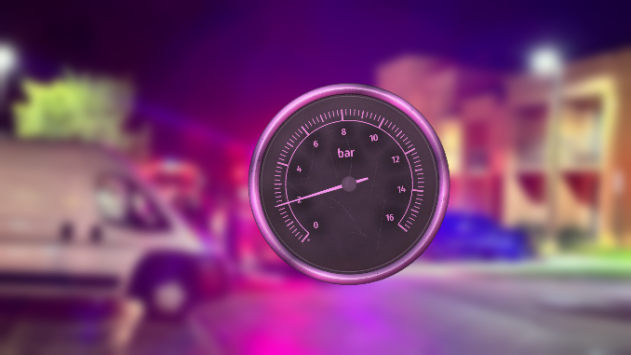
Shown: 2 bar
